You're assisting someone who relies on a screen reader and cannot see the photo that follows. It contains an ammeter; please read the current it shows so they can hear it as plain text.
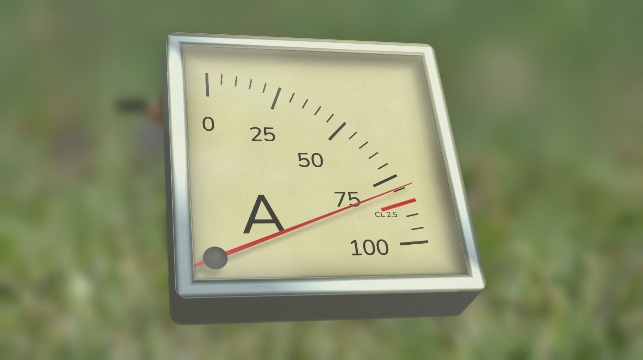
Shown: 80 A
